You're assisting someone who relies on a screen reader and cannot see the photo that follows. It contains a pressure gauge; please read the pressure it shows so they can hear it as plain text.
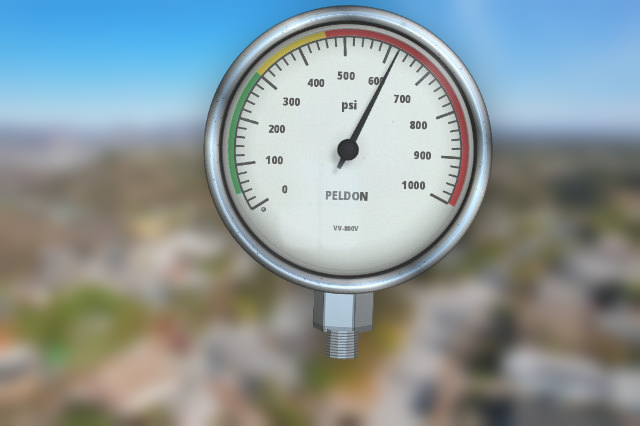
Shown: 620 psi
